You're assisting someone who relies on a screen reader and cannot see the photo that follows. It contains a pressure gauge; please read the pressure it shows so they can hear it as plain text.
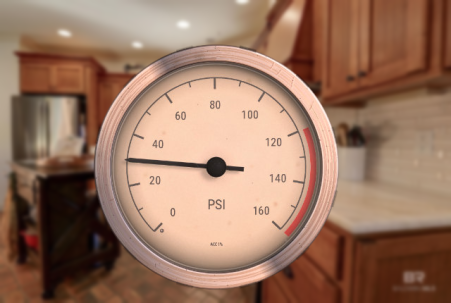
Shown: 30 psi
